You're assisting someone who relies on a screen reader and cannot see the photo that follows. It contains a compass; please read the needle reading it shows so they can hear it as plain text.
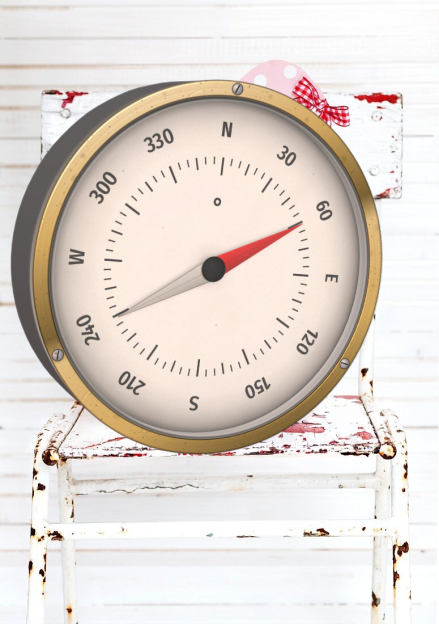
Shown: 60 °
